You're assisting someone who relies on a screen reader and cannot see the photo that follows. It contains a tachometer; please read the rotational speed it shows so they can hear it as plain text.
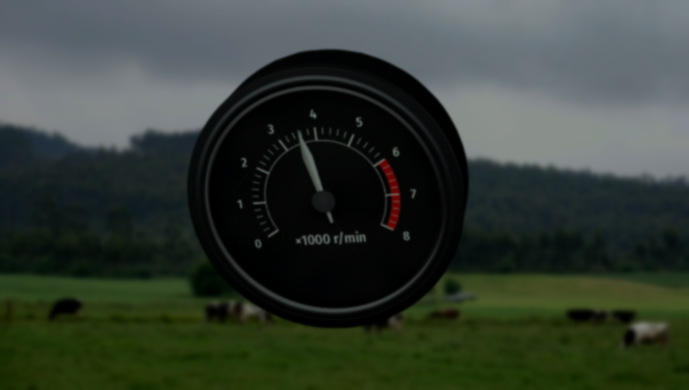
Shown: 3600 rpm
